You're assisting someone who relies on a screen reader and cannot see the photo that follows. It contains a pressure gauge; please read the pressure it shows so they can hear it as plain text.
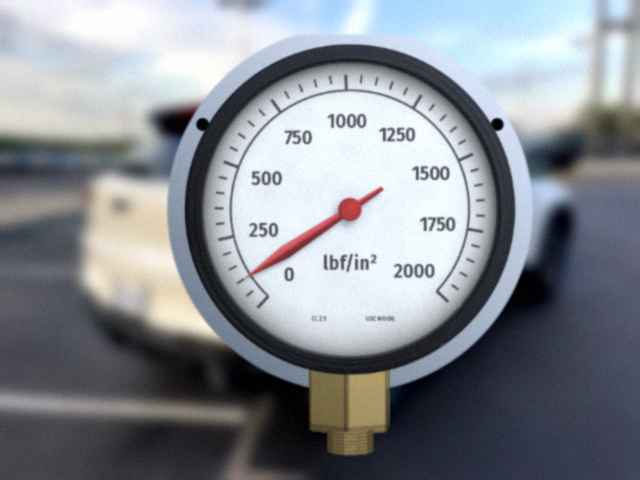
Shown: 100 psi
